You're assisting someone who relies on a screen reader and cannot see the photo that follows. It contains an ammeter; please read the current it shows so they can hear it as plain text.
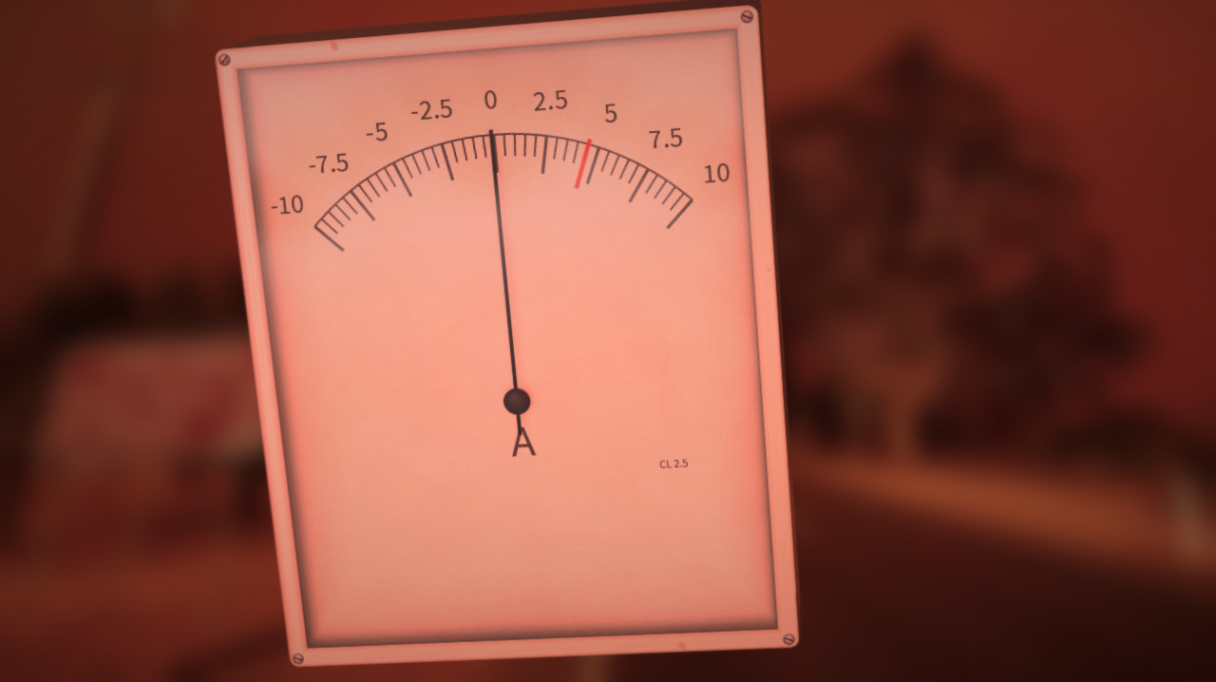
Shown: 0 A
